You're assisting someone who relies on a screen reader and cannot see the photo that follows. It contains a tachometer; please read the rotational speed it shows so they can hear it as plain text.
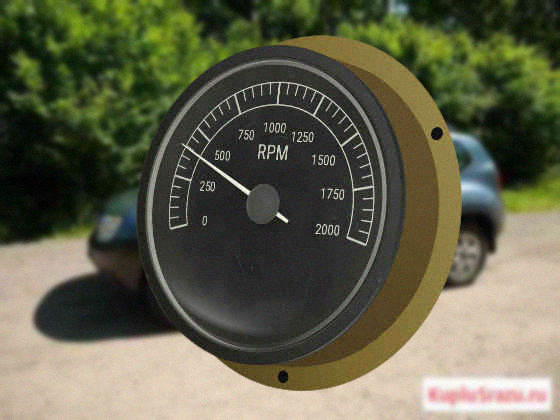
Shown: 400 rpm
